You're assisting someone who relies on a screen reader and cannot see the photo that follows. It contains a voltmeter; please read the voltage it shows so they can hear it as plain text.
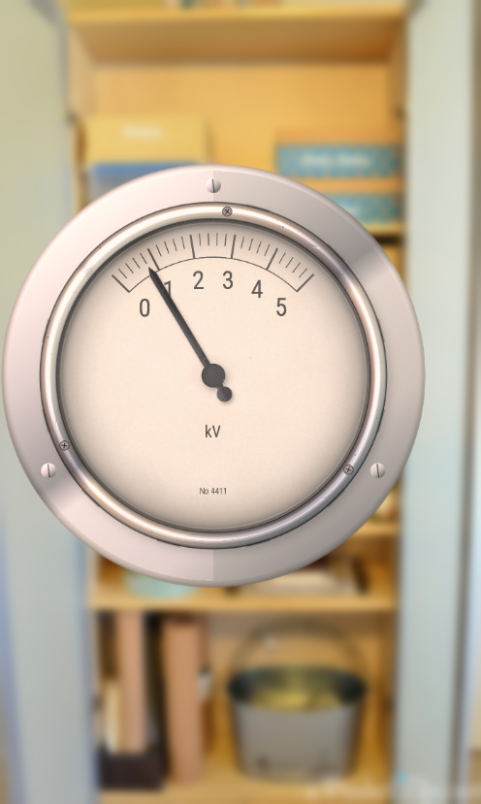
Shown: 0.8 kV
